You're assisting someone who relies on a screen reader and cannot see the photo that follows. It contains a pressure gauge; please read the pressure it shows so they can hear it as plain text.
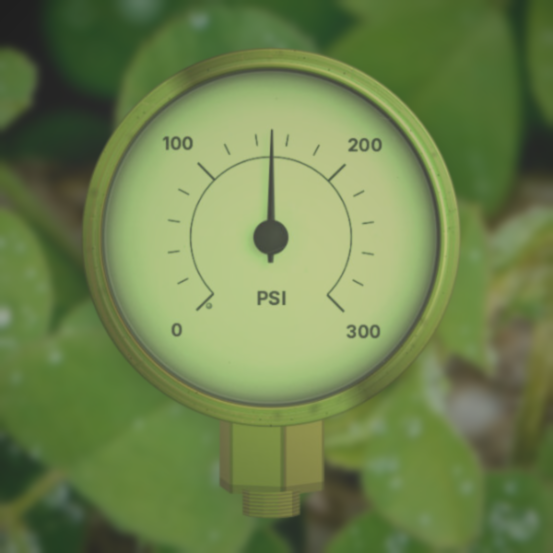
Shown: 150 psi
